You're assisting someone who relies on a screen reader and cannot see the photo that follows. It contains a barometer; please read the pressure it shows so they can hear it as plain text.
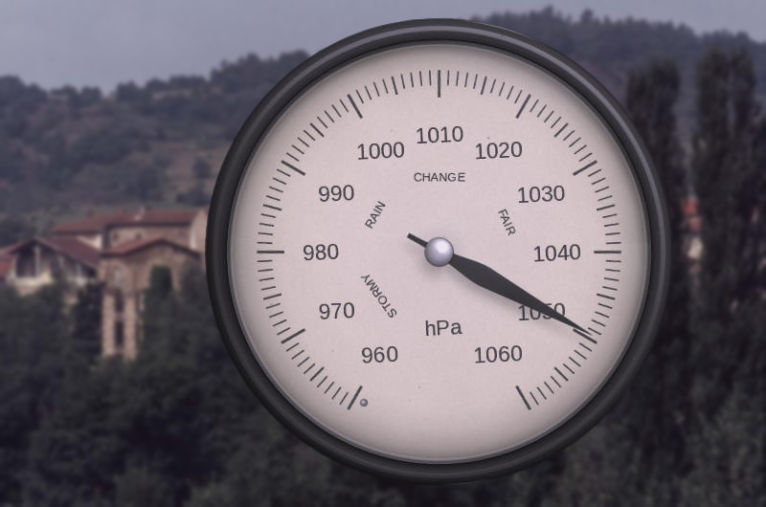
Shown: 1049.5 hPa
